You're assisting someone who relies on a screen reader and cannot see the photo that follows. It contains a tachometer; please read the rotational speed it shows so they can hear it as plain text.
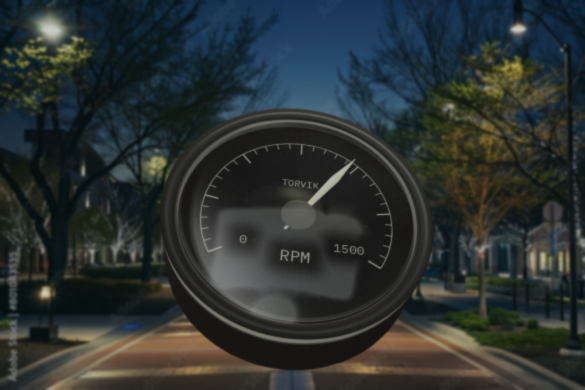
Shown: 975 rpm
